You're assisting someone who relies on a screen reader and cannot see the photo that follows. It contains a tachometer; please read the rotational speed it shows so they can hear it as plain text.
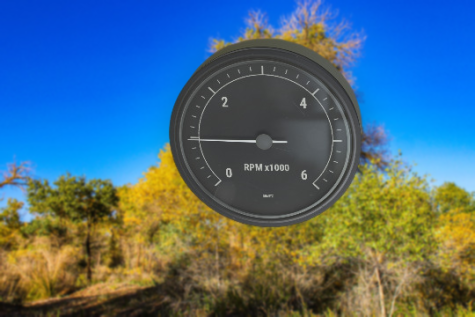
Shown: 1000 rpm
